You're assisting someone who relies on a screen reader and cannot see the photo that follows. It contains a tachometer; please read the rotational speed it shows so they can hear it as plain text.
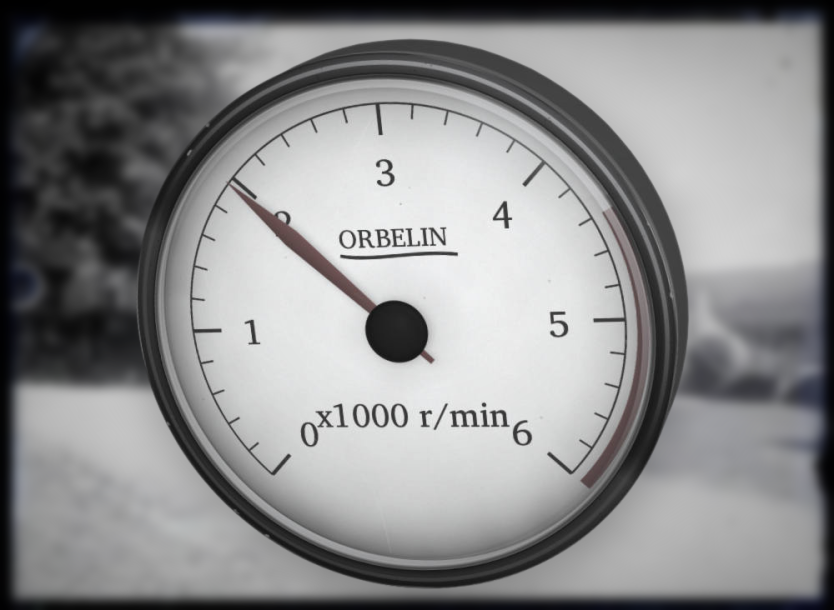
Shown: 2000 rpm
